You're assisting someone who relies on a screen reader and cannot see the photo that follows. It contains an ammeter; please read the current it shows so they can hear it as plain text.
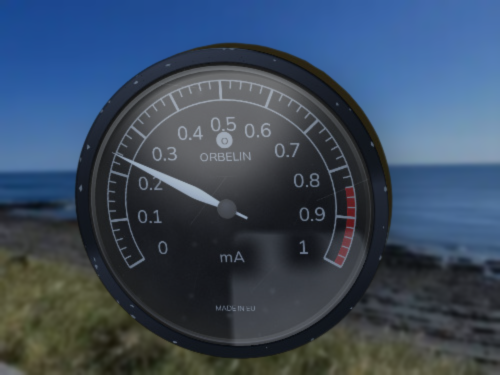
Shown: 0.24 mA
